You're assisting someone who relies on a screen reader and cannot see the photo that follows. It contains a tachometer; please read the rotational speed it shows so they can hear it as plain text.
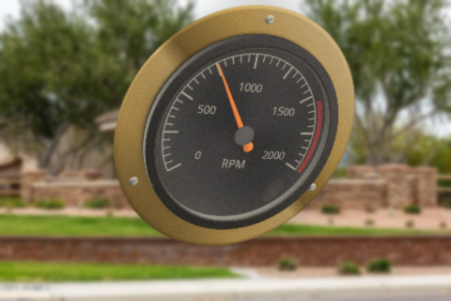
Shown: 750 rpm
